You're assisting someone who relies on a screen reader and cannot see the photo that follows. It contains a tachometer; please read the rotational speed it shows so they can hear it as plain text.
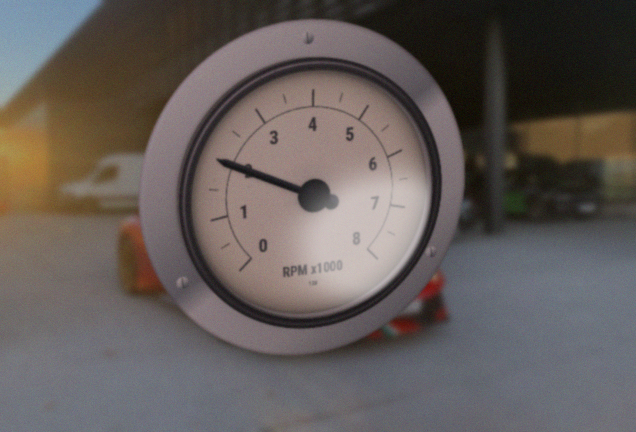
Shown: 2000 rpm
